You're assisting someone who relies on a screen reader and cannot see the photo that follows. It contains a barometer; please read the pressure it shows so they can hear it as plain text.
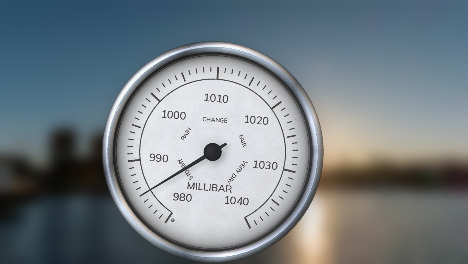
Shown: 985 mbar
